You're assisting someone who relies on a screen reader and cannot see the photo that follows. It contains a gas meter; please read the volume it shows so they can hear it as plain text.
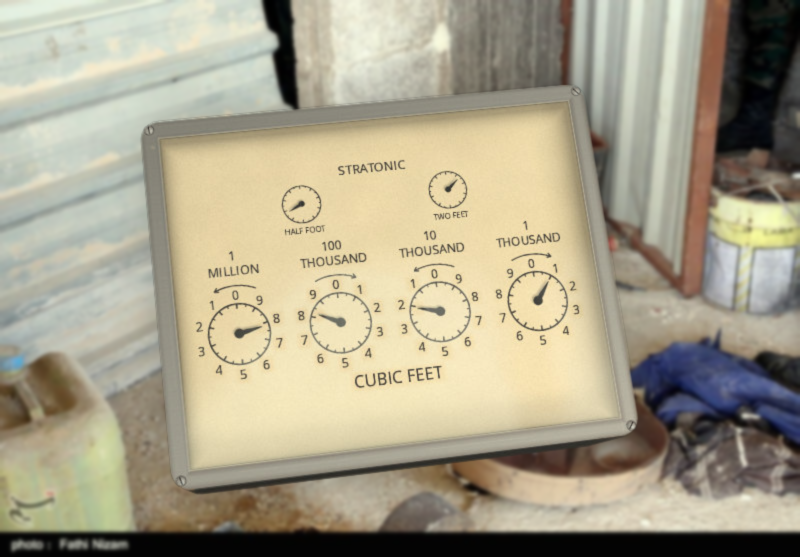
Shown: 782100 ft³
